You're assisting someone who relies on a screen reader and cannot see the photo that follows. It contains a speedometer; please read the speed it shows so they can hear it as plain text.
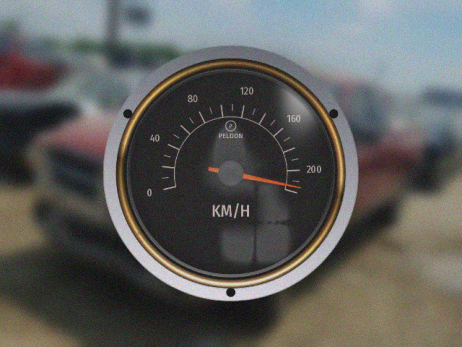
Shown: 215 km/h
